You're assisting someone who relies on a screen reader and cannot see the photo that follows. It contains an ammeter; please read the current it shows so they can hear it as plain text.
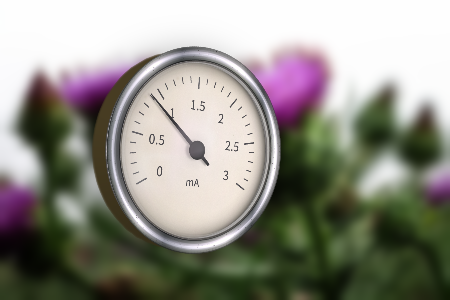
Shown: 0.9 mA
